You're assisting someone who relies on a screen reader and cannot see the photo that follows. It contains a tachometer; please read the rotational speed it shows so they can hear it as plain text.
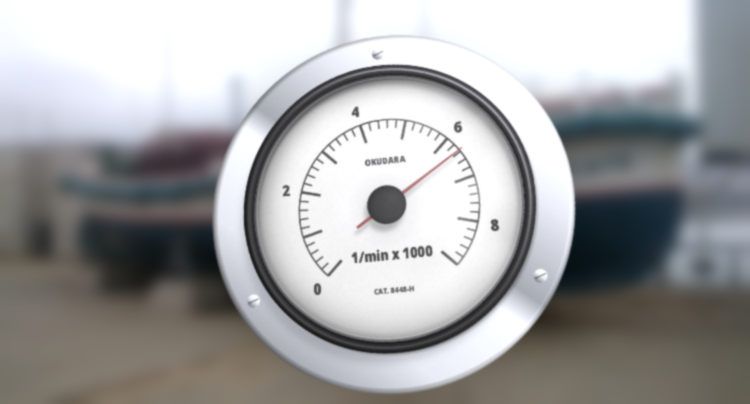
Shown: 6400 rpm
